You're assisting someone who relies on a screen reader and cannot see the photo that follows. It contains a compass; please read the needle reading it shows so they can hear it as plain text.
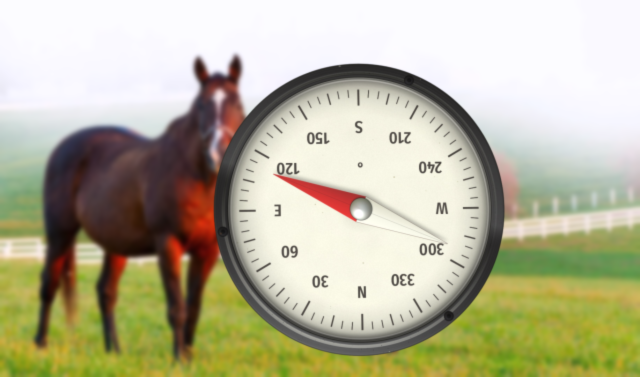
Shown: 112.5 °
